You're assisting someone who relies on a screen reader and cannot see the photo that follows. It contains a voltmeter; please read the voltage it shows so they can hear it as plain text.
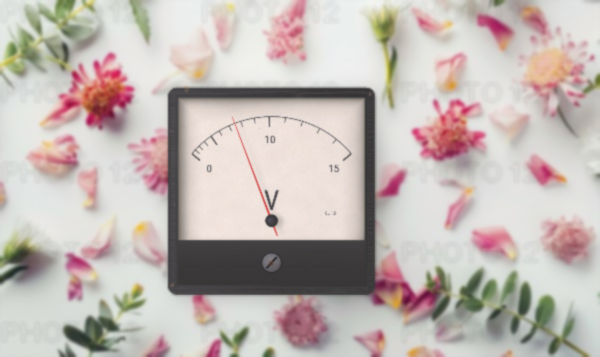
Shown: 7.5 V
